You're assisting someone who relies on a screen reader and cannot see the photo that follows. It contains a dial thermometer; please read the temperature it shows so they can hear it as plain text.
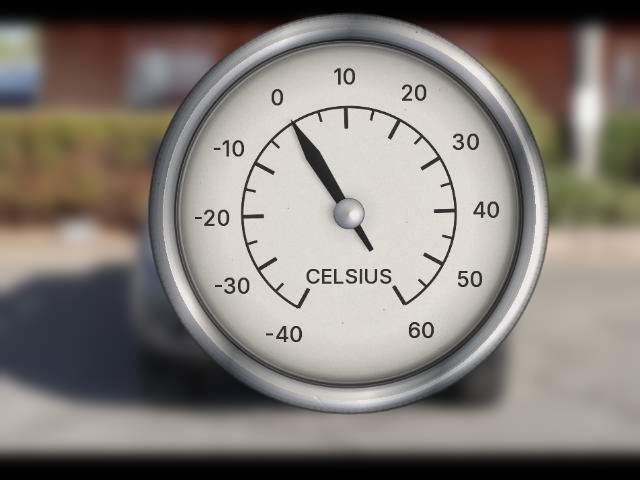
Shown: 0 °C
